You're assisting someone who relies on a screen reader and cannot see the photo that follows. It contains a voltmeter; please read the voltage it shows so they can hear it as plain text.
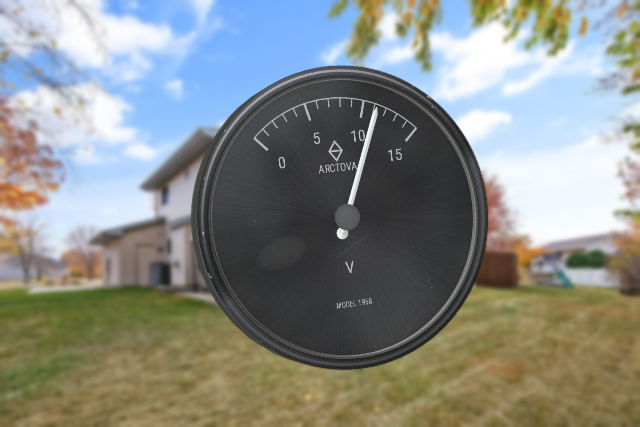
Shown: 11 V
